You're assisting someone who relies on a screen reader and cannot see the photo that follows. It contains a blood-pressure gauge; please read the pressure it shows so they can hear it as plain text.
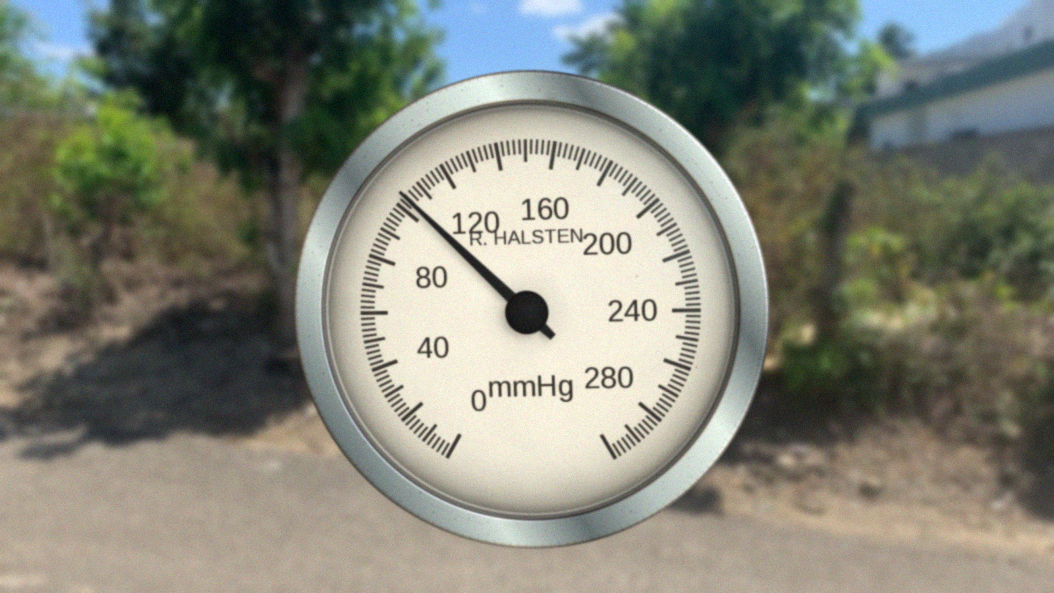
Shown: 104 mmHg
